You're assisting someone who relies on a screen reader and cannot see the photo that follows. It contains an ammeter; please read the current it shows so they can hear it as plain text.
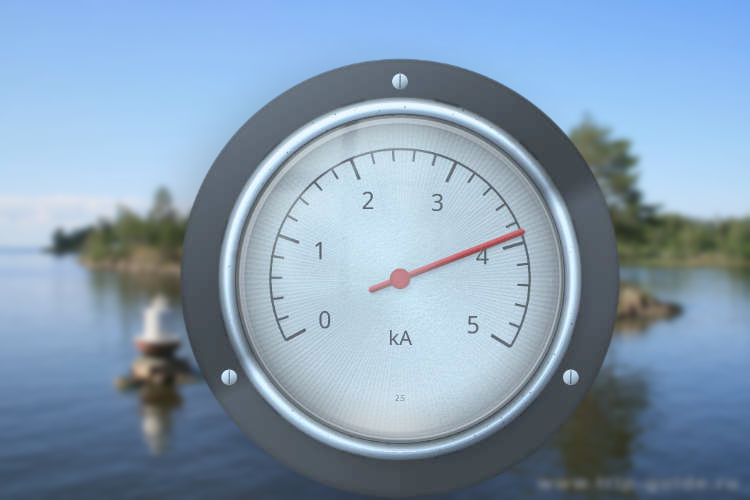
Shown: 3.9 kA
